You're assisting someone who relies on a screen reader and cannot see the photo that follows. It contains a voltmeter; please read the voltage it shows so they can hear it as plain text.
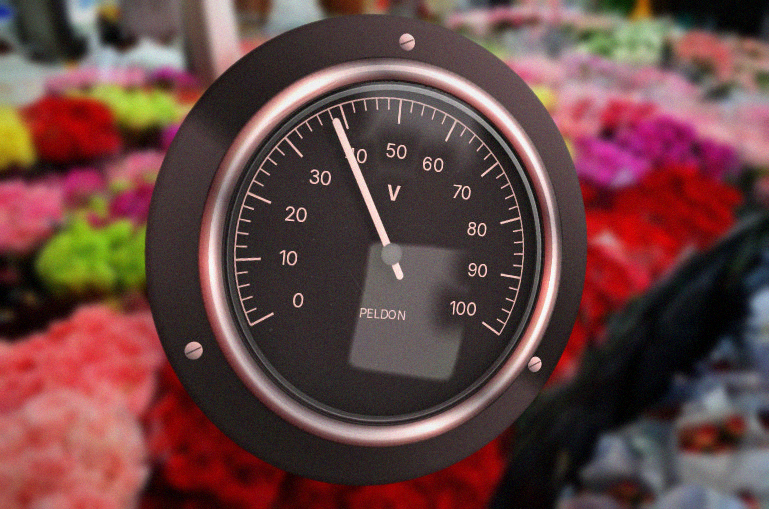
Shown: 38 V
